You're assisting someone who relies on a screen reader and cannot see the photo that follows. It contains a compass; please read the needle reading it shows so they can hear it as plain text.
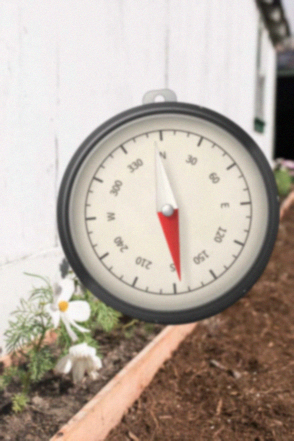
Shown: 175 °
